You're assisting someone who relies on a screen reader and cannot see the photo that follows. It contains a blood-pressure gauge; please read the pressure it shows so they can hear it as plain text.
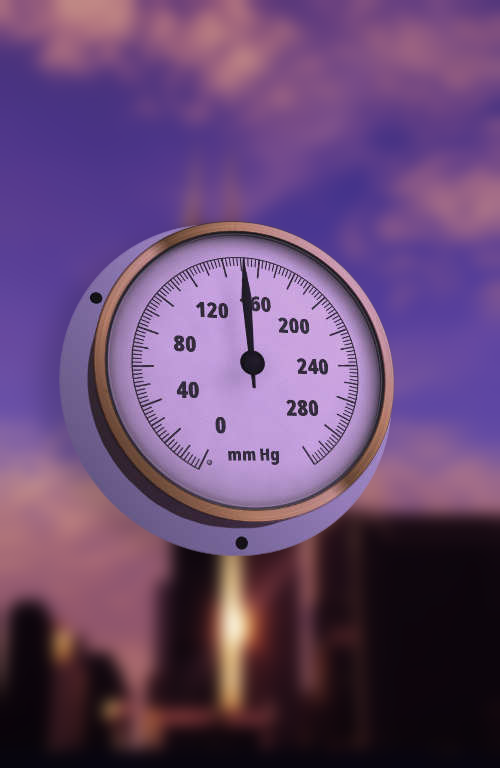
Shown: 150 mmHg
